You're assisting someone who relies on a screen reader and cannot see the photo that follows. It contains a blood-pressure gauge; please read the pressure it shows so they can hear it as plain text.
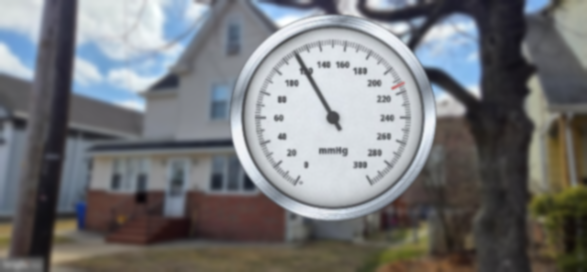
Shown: 120 mmHg
